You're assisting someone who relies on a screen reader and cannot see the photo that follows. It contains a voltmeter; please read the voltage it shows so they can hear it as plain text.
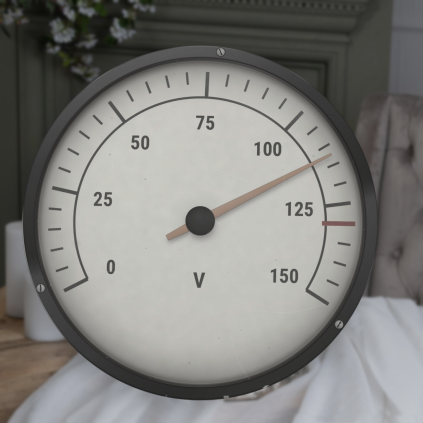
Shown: 112.5 V
